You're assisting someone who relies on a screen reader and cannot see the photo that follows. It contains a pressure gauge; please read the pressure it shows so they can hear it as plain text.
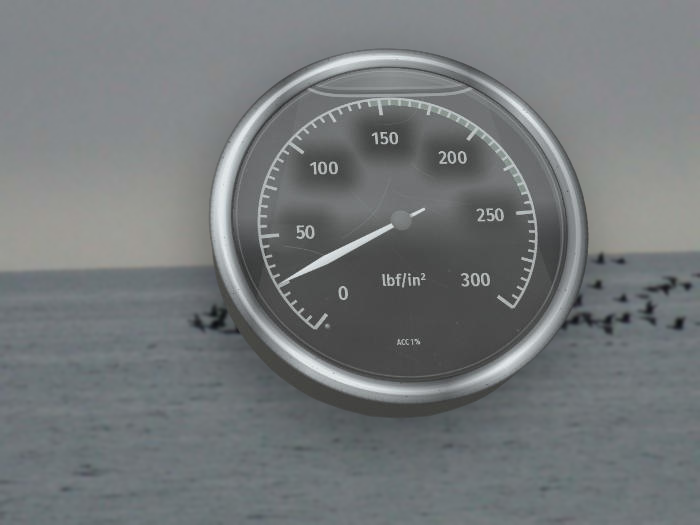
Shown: 25 psi
